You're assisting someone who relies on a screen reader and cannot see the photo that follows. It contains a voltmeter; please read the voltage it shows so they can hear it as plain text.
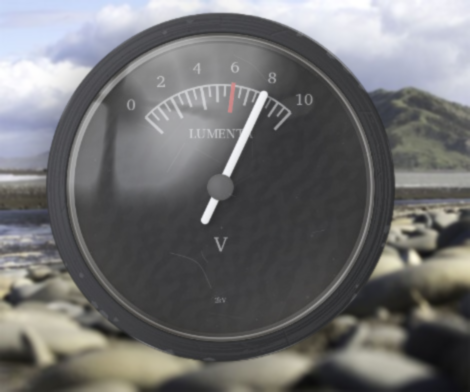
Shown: 8 V
